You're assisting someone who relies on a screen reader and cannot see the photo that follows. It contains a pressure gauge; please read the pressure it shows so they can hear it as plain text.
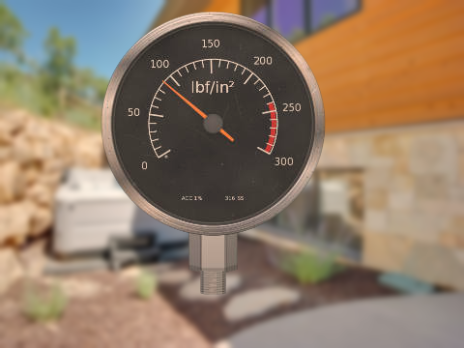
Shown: 90 psi
